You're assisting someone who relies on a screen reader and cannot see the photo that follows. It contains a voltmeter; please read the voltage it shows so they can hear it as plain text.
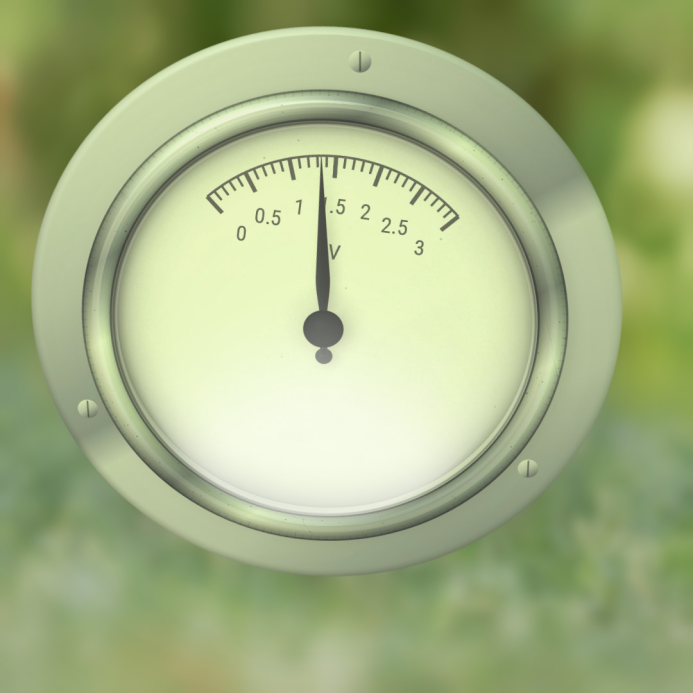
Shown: 1.35 V
